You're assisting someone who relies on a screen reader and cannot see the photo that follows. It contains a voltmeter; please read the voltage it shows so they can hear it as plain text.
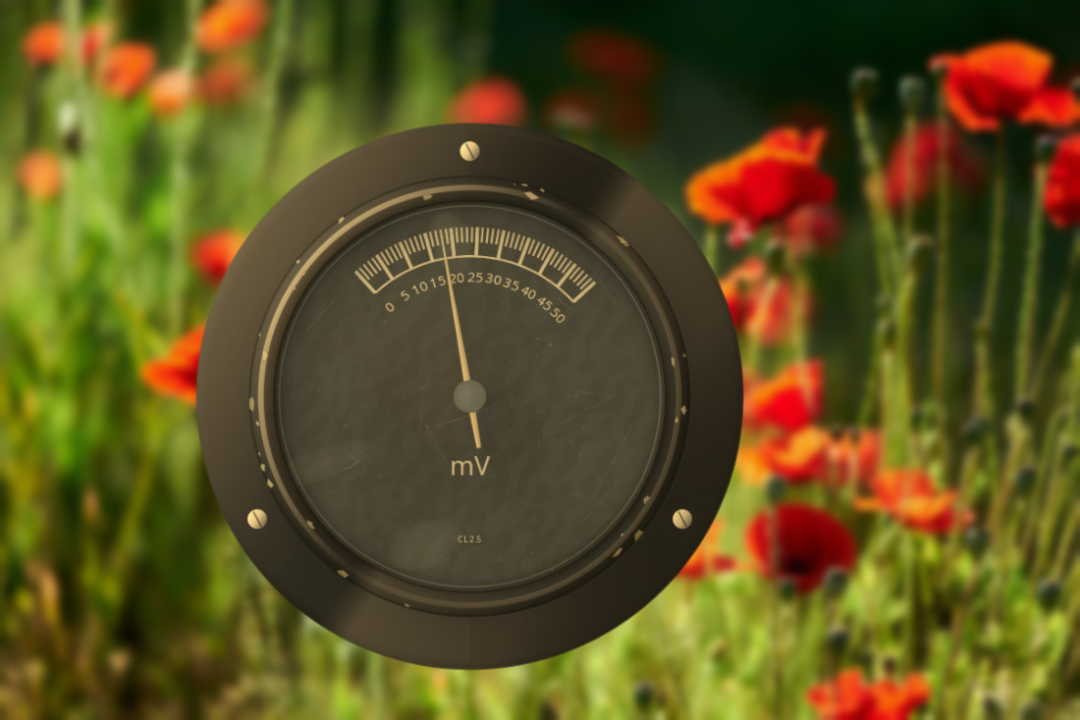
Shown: 18 mV
